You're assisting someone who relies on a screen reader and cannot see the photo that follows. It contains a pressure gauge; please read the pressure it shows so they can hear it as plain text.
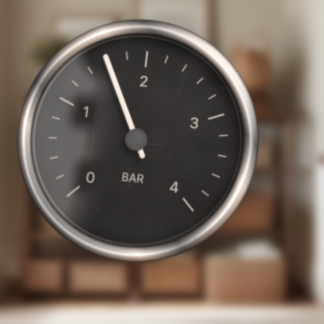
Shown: 1.6 bar
